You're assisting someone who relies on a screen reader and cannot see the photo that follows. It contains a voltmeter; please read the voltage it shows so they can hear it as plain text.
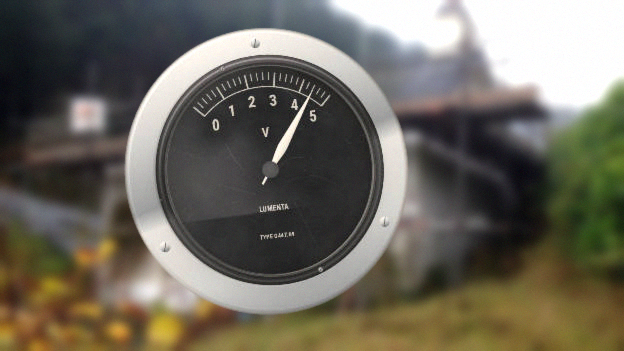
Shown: 4.4 V
